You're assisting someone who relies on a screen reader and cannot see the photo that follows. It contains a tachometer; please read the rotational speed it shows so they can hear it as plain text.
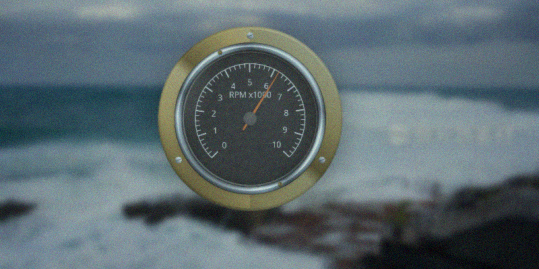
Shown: 6200 rpm
